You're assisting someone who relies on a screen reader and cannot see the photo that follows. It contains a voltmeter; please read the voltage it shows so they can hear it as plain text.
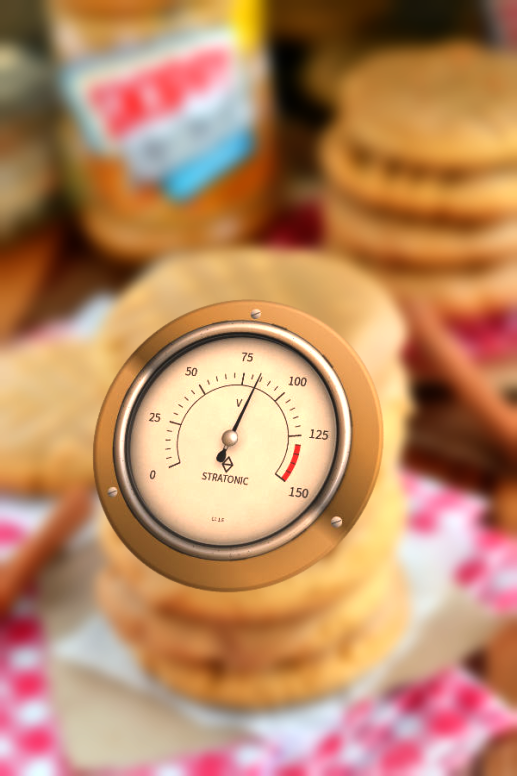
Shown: 85 V
